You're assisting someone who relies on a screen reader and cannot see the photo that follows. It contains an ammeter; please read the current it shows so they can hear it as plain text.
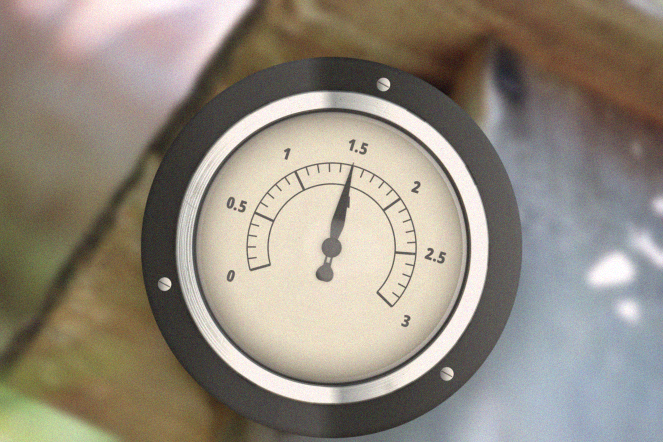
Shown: 1.5 A
